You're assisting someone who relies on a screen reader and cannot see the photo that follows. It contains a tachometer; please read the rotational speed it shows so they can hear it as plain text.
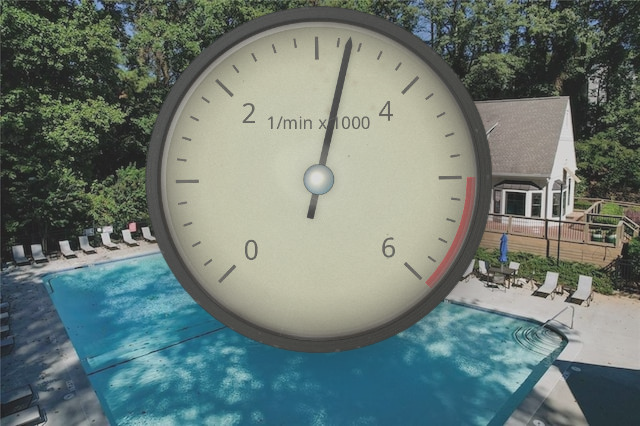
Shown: 3300 rpm
